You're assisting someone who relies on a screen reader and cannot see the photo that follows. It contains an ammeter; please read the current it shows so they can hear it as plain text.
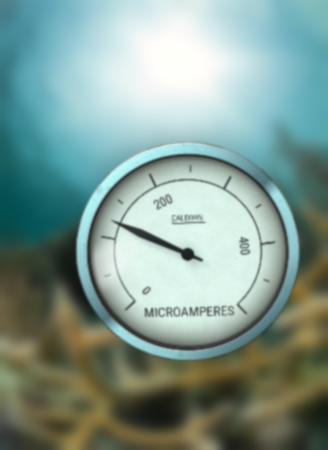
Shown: 125 µA
